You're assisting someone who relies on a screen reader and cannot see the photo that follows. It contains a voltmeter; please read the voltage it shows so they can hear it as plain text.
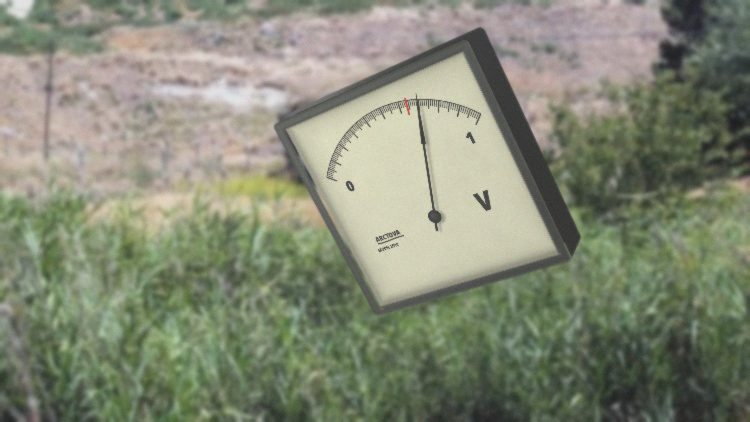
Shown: 0.7 V
